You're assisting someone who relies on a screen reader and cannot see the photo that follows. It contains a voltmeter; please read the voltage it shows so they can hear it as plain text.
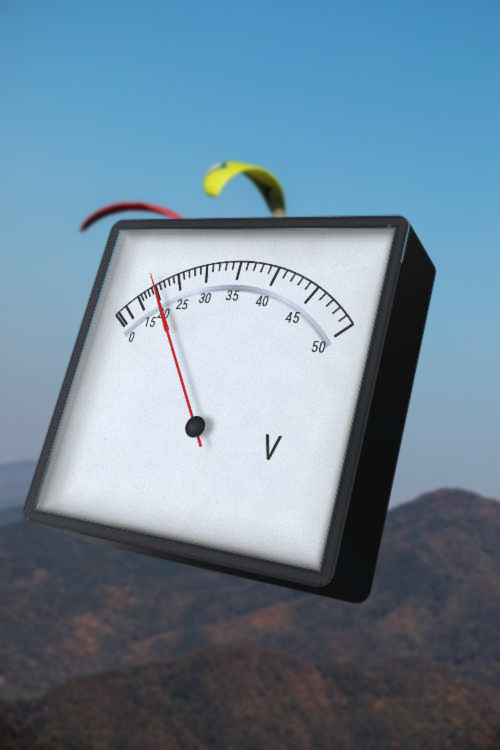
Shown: 20 V
